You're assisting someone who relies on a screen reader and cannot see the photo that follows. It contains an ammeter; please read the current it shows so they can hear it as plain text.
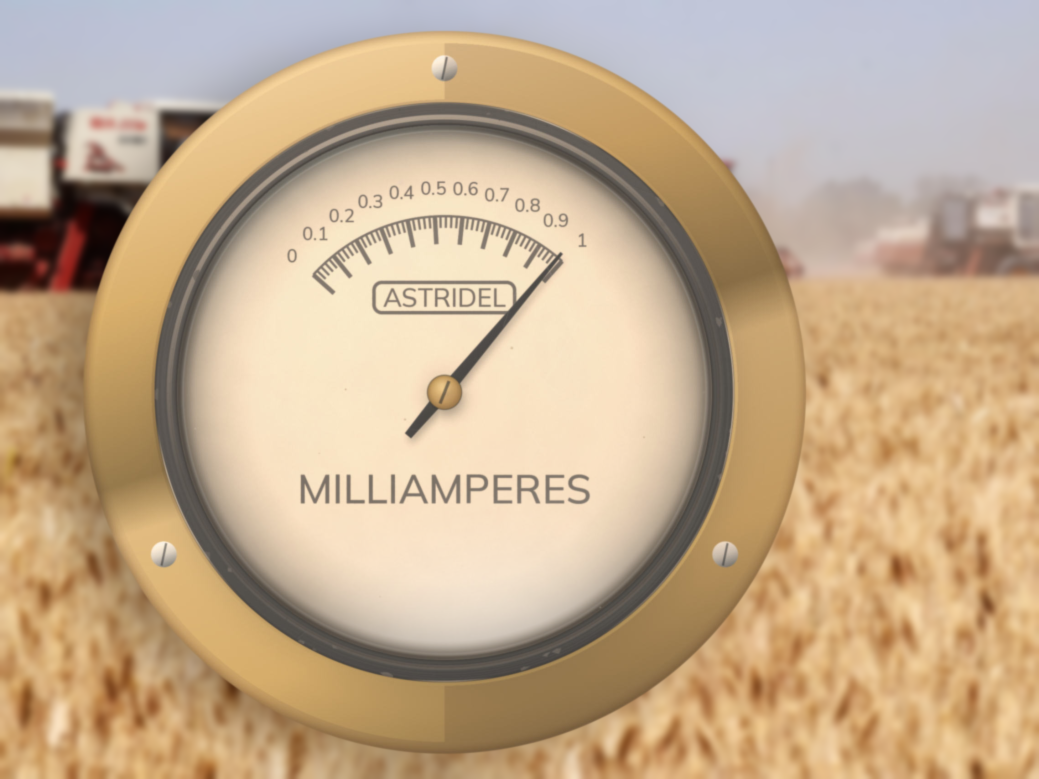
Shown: 0.98 mA
